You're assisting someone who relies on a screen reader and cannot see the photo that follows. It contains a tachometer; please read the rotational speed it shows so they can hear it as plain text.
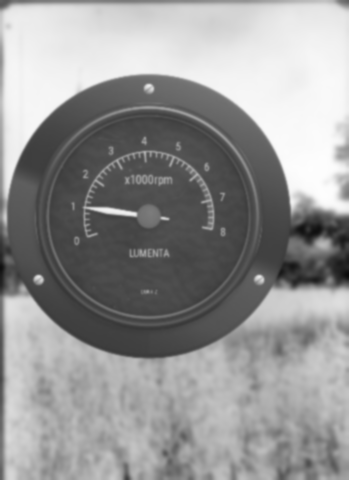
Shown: 1000 rpm
